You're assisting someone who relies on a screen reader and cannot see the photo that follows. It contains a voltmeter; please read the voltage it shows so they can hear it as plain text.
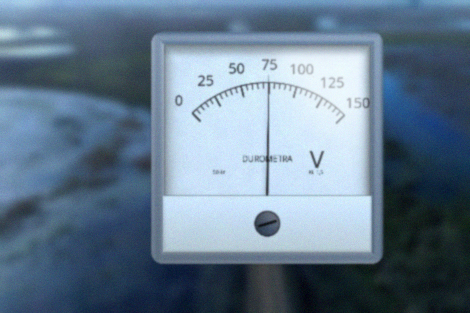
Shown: 75 V
